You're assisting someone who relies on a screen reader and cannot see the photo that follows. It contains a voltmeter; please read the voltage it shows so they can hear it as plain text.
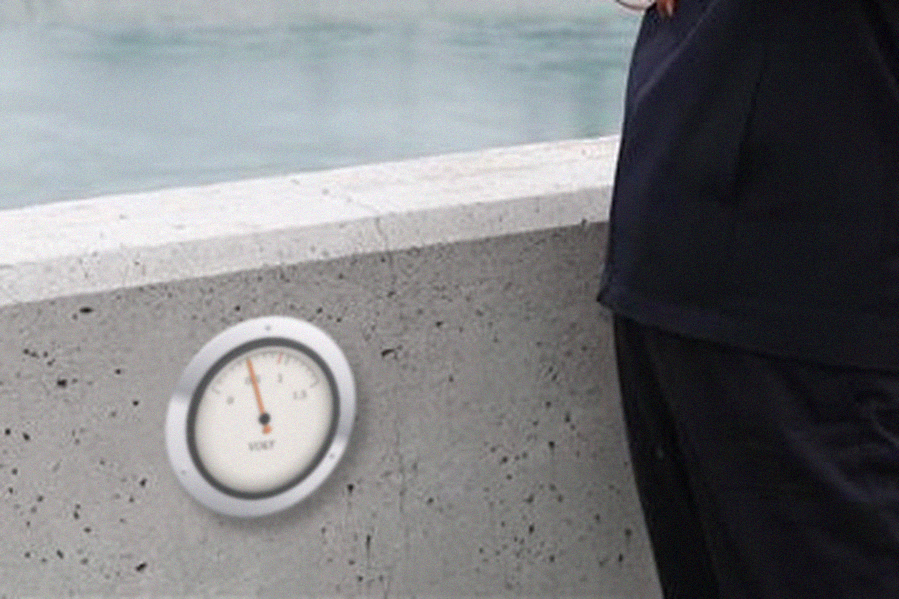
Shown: 0.5 V
